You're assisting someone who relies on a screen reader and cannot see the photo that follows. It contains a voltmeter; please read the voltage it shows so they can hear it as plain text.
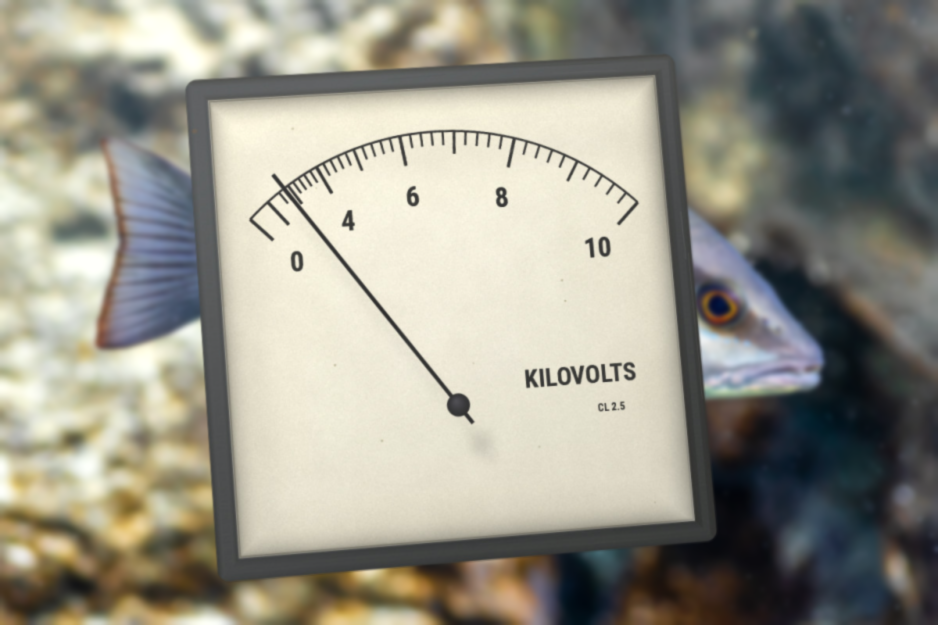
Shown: 2.8 kV
